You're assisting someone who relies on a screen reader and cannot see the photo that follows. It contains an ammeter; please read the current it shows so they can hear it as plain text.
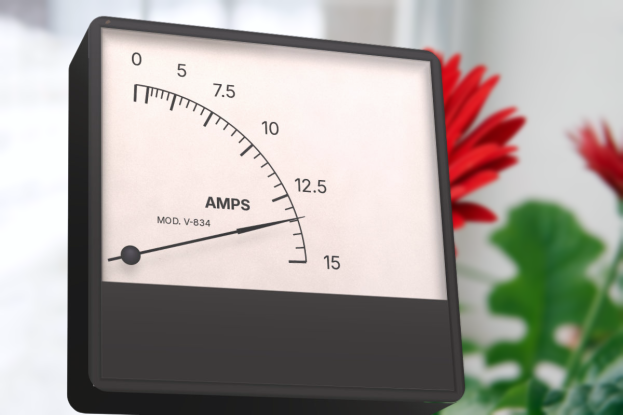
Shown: 13.5 A
